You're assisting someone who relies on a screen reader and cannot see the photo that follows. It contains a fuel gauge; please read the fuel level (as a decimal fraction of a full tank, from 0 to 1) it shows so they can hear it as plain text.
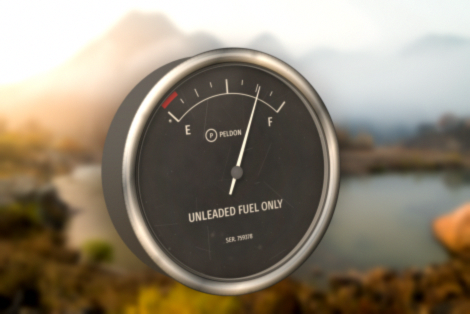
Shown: 0.75
